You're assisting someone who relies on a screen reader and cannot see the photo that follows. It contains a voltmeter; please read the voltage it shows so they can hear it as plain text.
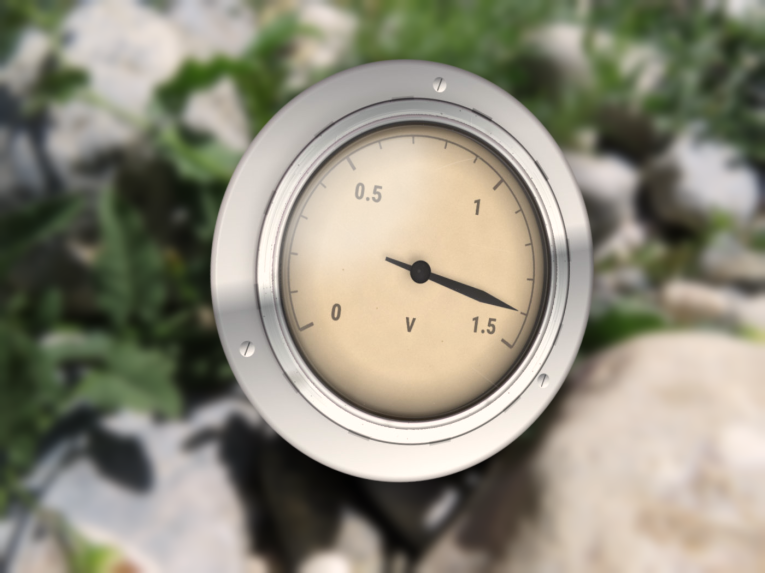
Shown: 1.4 V
